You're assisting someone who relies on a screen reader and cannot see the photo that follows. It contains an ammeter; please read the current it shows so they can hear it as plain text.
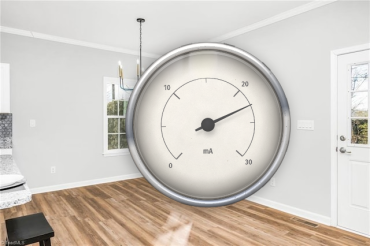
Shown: 22.5 mA
